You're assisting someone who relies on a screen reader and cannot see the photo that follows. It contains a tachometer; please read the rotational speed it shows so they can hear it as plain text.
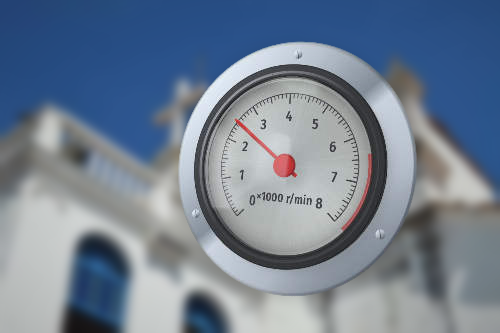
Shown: 2500 rpm
